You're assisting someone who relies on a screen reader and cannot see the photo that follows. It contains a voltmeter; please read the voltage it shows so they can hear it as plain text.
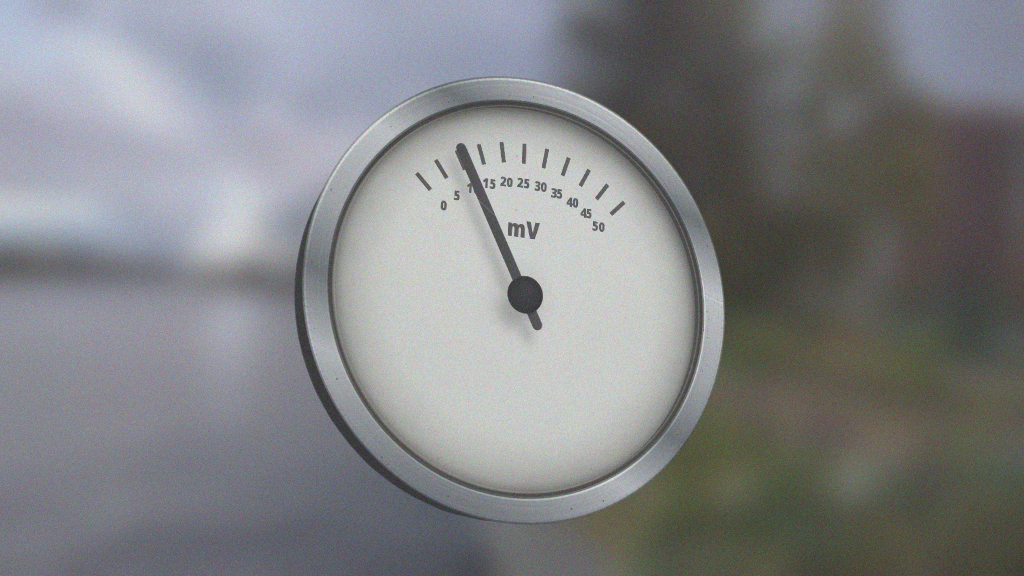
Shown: 10 mV
